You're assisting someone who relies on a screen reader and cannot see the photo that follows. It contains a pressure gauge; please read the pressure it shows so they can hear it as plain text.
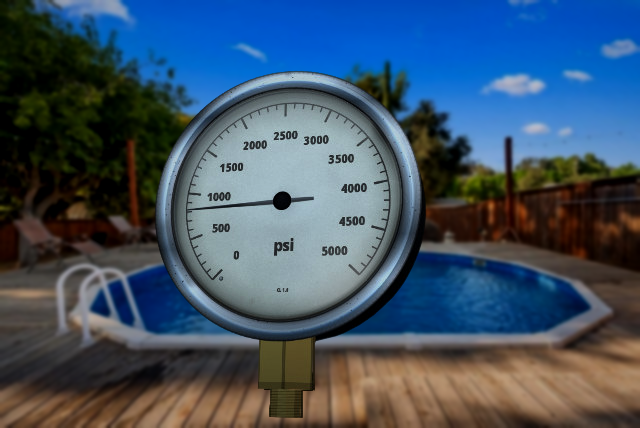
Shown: 800 psi
